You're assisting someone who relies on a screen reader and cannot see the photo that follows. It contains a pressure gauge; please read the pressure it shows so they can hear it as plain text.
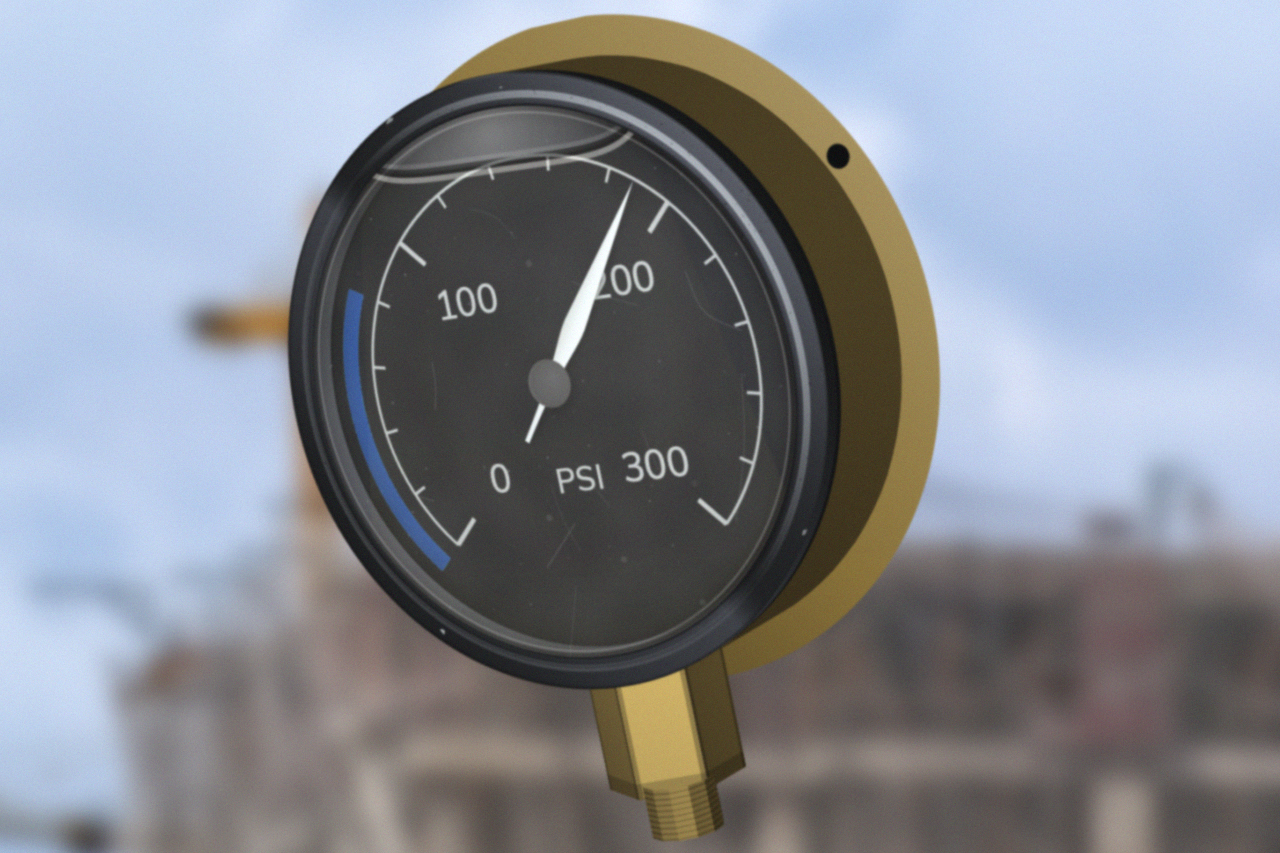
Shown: 190 psi
